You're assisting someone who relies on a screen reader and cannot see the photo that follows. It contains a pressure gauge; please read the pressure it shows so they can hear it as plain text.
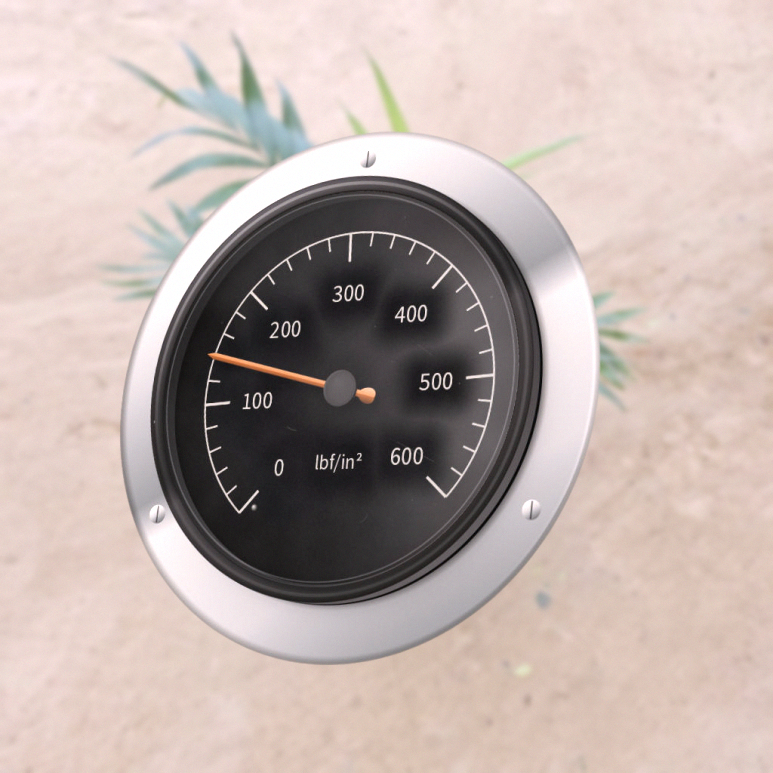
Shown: 140 psi
